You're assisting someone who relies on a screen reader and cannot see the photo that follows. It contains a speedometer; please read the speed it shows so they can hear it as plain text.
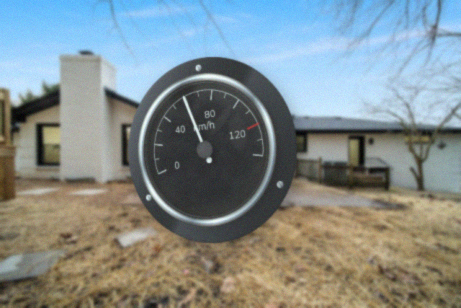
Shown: 60 km/h
